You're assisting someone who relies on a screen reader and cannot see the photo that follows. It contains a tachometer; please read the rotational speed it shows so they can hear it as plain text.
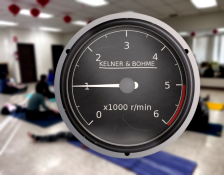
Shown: 1000 rpm
